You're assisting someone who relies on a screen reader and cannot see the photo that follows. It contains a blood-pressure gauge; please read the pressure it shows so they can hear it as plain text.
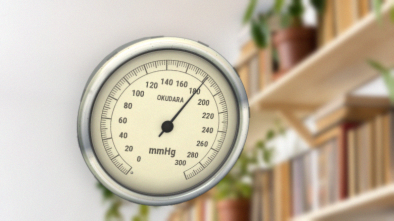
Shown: 180 mmHg
